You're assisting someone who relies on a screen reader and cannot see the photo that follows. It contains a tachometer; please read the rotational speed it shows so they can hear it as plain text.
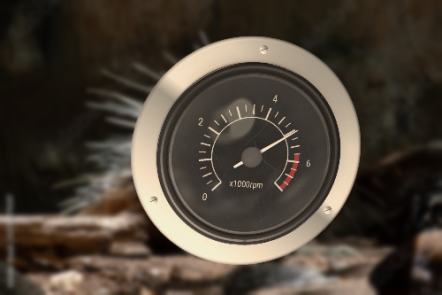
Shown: 5000 rpm
